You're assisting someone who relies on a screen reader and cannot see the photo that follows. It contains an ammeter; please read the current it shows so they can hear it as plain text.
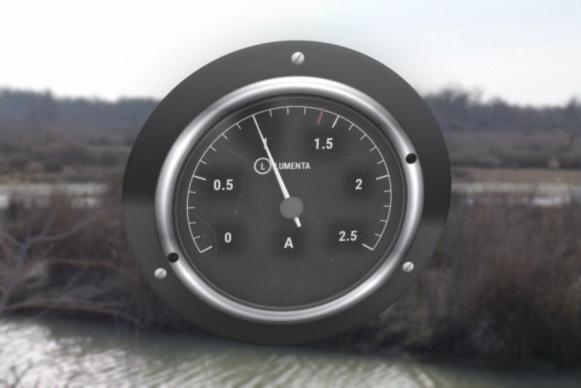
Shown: 1 A
